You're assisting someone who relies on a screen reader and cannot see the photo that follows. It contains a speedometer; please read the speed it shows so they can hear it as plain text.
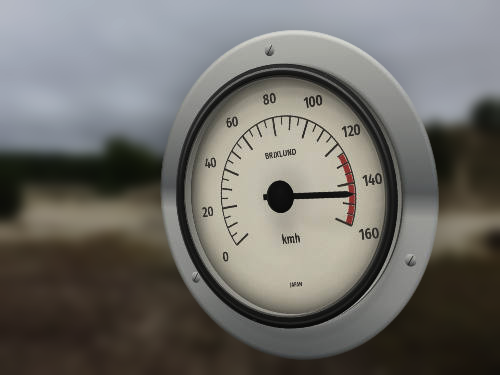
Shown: 145 km/h
